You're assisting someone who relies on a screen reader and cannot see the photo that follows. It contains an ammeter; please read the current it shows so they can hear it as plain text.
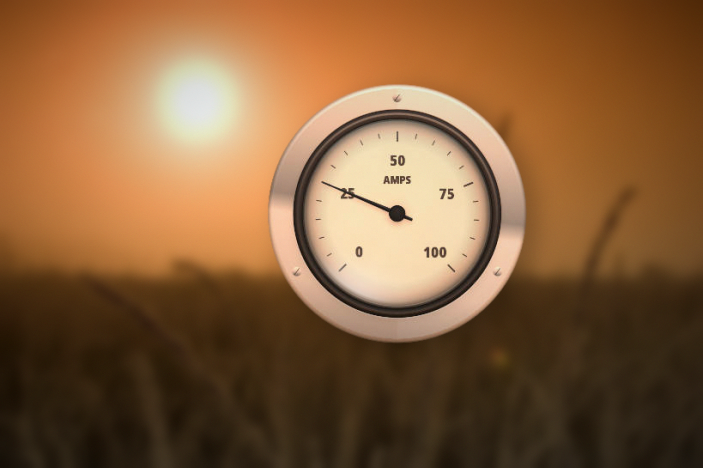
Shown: 25 A
